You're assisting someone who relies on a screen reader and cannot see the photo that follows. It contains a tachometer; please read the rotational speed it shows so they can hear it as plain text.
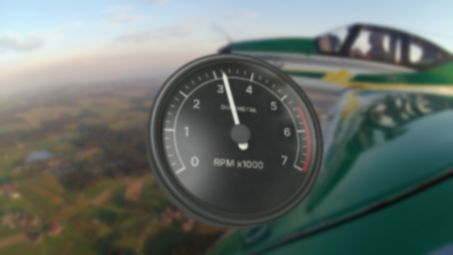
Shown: 3200 rpm
